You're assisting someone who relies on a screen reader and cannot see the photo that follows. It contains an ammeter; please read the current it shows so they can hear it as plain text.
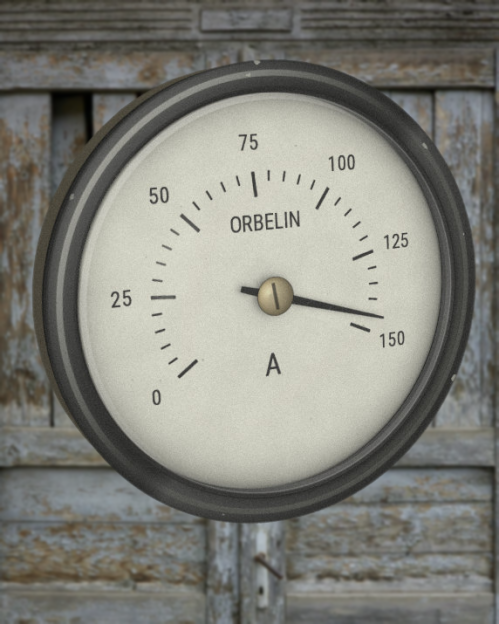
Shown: 145 A
